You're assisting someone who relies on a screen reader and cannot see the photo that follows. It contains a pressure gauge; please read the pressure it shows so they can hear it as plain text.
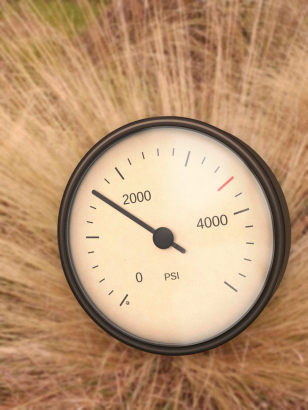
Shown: 1600 psi
